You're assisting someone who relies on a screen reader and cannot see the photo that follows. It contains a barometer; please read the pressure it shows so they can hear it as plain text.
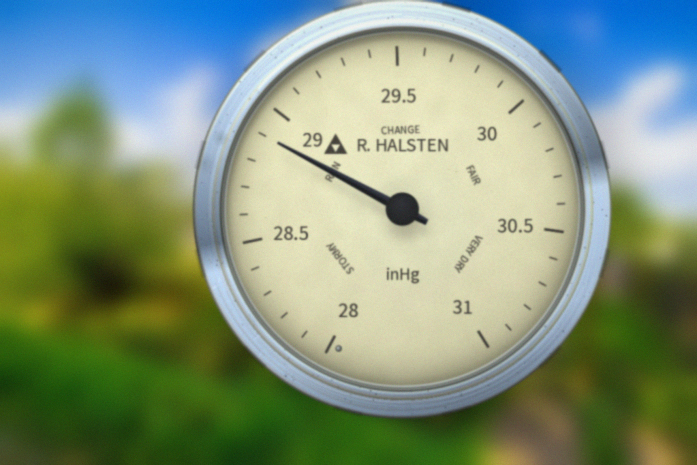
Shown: 28.9 inHg
